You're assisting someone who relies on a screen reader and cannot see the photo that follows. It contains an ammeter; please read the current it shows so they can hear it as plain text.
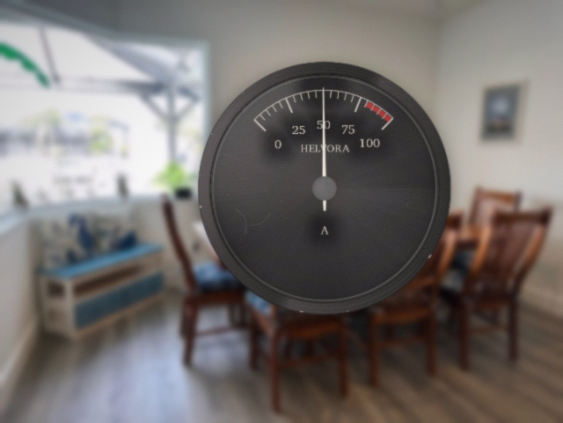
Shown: 50 A
